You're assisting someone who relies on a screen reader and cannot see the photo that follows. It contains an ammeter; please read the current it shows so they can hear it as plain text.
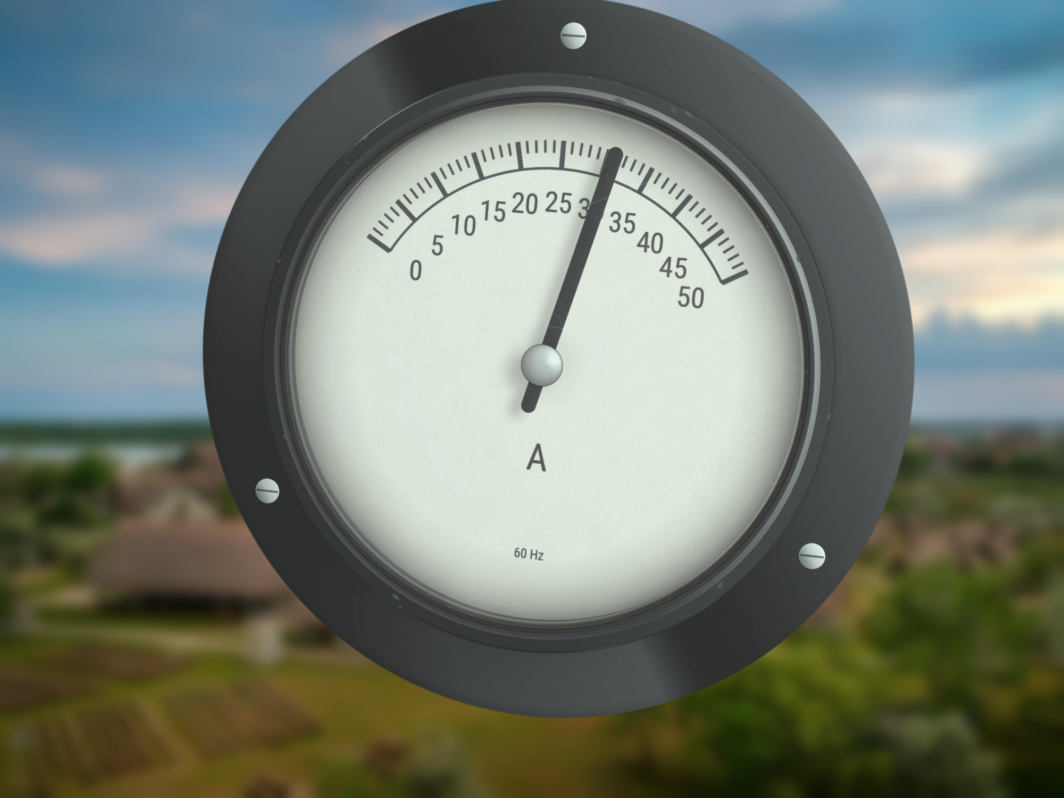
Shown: 31 A
